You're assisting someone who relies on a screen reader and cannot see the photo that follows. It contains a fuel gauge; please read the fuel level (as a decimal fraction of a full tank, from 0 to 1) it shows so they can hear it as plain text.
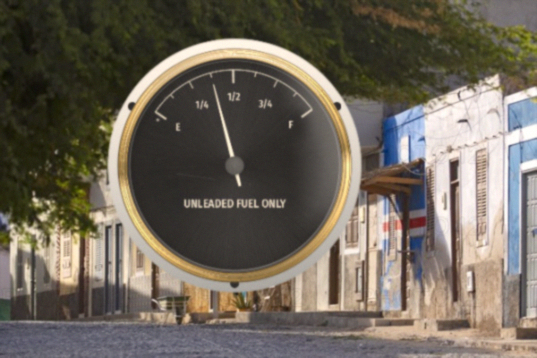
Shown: 0.375
